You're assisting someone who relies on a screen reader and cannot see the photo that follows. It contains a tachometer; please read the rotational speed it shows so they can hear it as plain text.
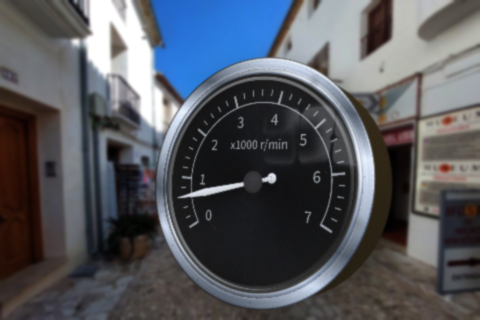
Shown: 600 rpm
